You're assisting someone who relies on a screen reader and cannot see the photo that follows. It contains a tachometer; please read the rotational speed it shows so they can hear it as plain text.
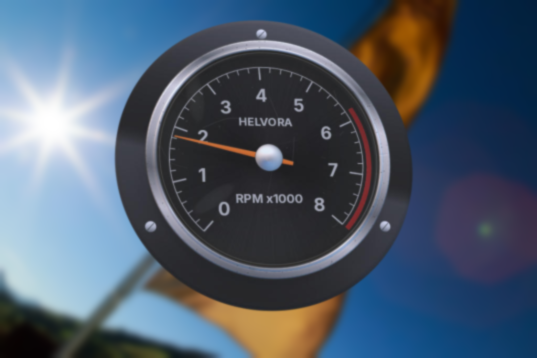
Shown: 1800 rpm
